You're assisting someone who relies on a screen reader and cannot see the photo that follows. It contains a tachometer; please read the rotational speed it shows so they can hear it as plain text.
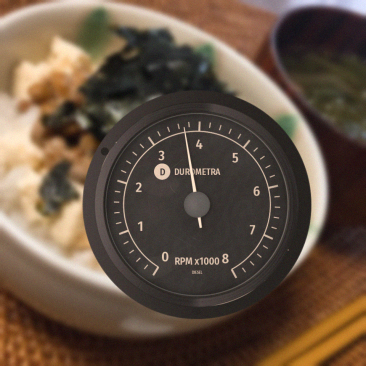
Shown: 3700 rpm
